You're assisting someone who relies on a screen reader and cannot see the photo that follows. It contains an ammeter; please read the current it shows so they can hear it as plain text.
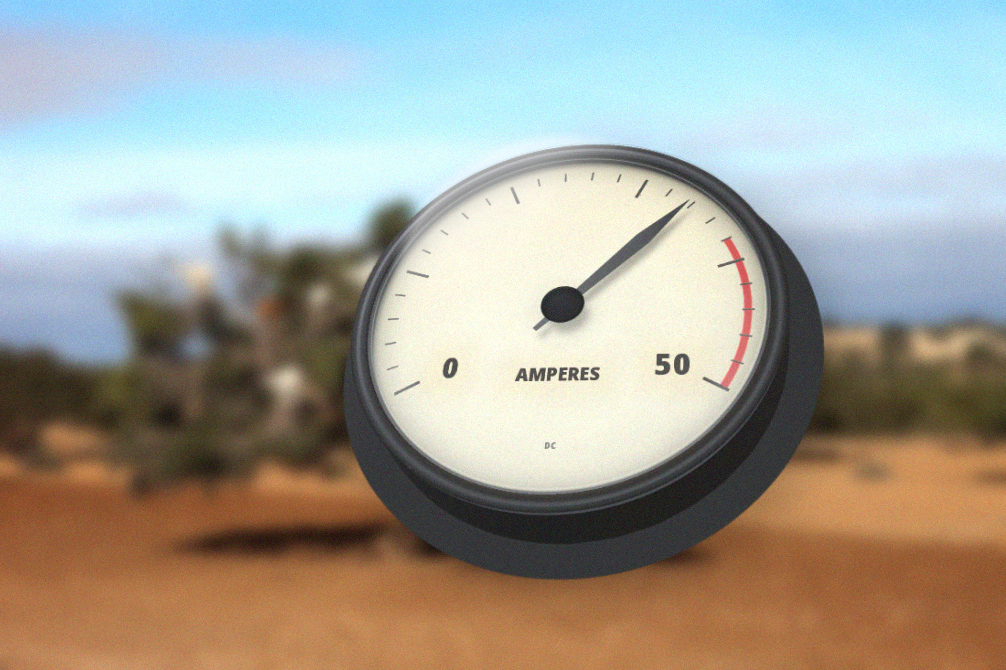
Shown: 34 A
